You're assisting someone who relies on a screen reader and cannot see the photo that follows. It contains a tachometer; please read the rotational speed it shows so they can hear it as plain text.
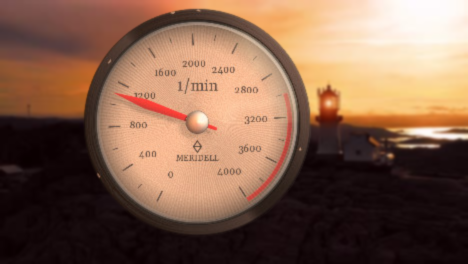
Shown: 1100 rpm
